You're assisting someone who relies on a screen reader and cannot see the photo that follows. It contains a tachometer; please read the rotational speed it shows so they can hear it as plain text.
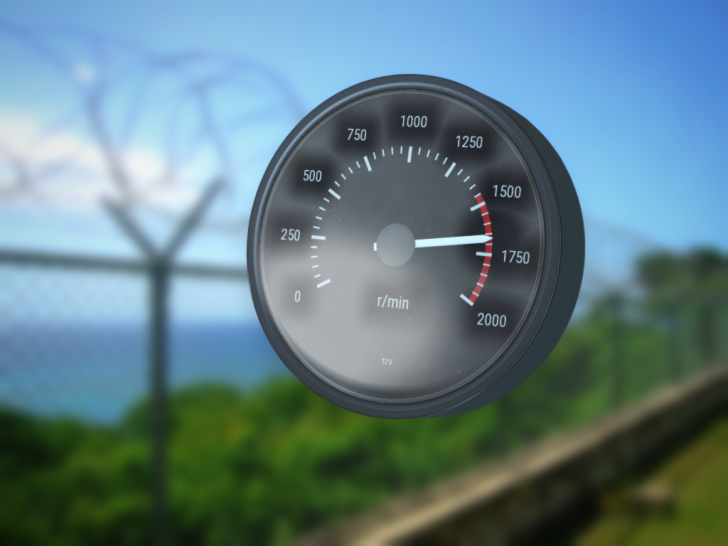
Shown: 1675 rpm
